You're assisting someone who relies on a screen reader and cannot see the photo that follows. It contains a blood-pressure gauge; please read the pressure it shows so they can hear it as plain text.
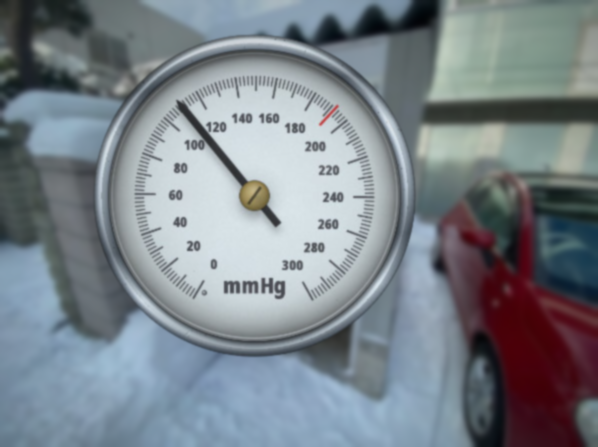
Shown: 110 mmHg
